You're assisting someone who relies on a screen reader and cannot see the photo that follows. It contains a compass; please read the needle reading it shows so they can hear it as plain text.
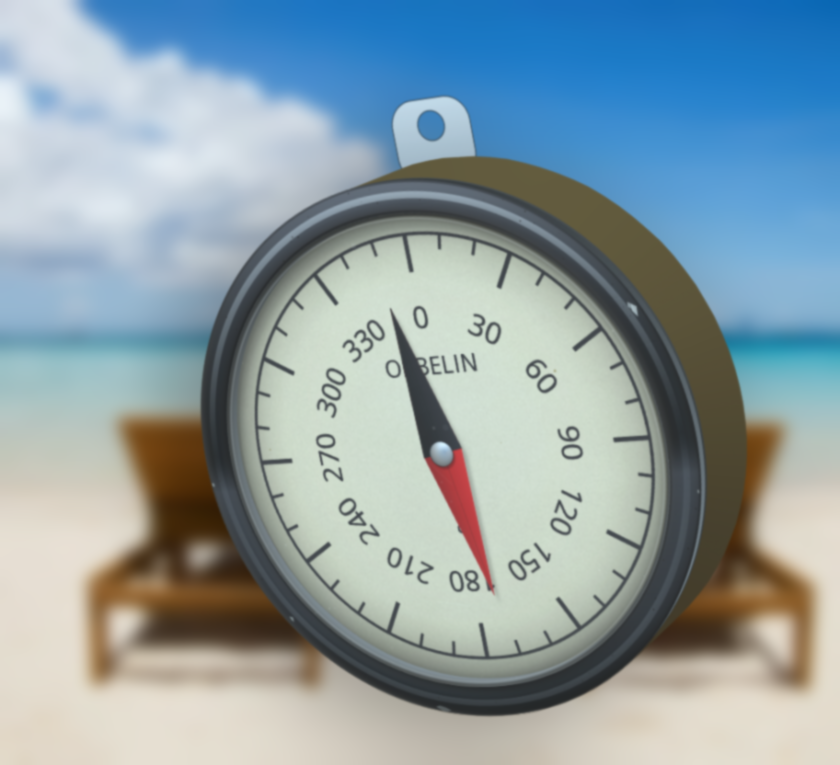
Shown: 170 °
